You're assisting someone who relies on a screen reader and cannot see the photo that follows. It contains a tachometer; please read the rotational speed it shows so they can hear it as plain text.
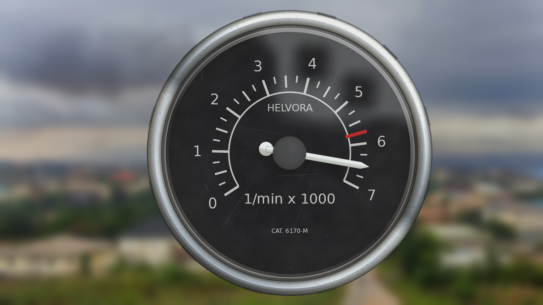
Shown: 6500 rpm
